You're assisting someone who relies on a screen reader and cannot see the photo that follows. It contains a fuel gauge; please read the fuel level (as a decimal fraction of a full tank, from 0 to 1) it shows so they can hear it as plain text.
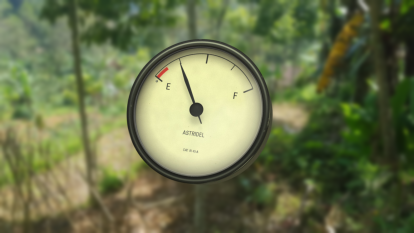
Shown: 0.25
